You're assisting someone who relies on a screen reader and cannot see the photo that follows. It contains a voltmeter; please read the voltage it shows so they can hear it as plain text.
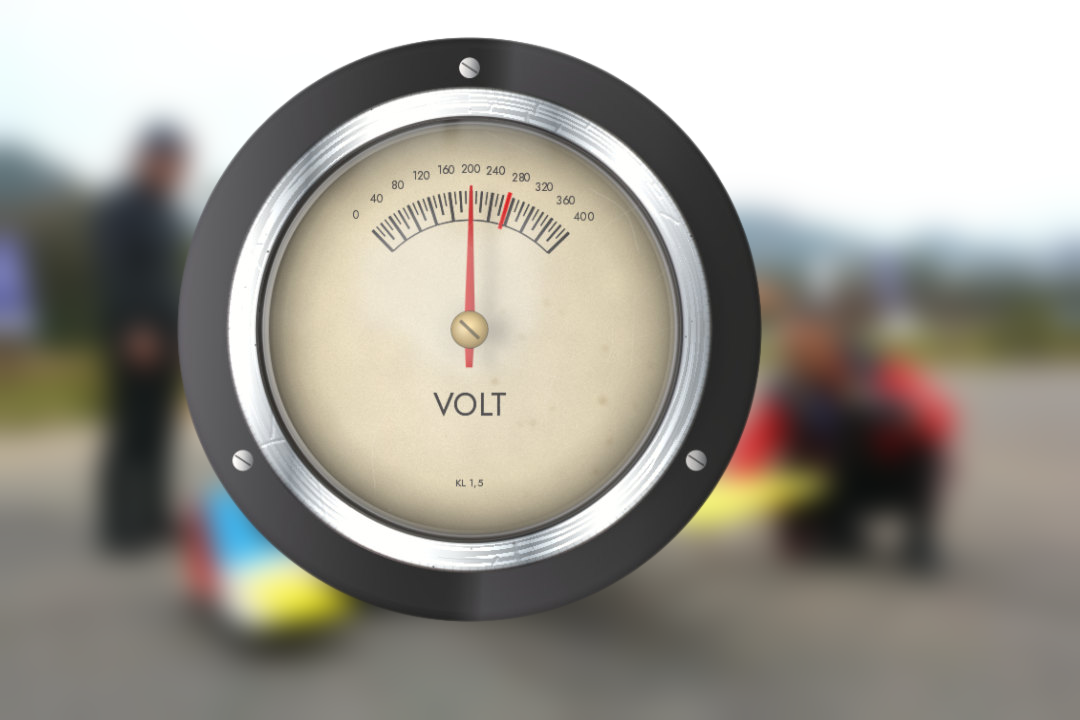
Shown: 200 V
